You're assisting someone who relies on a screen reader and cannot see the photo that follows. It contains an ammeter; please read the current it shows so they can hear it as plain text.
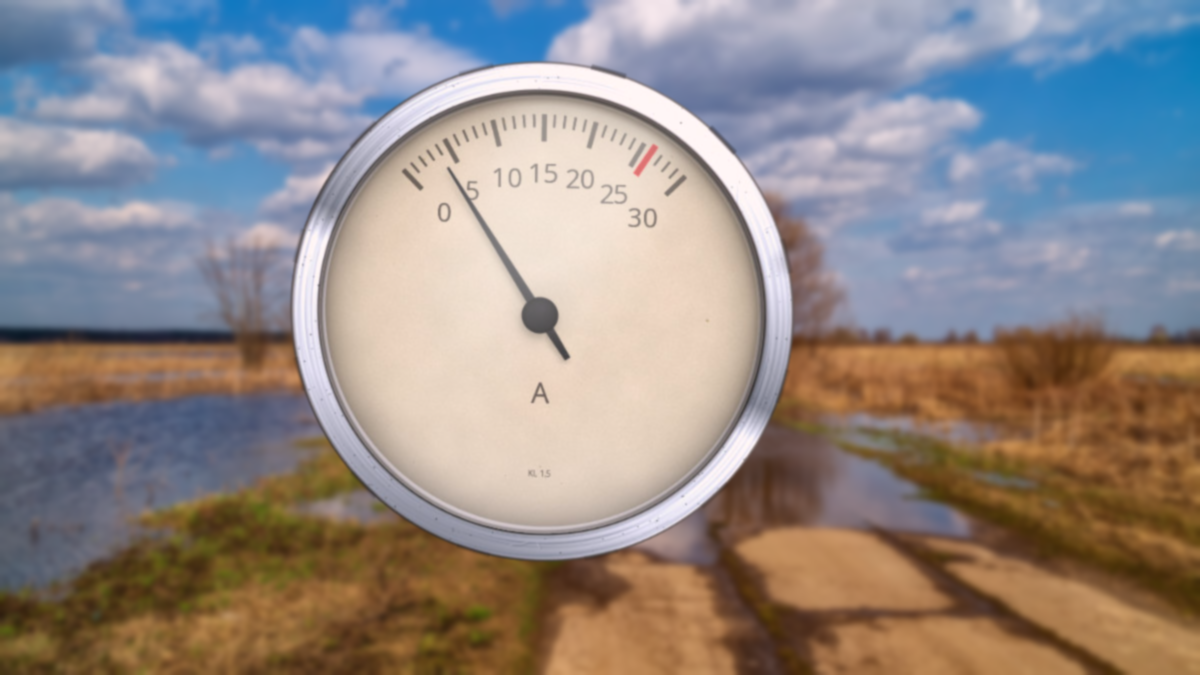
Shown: 4 A
